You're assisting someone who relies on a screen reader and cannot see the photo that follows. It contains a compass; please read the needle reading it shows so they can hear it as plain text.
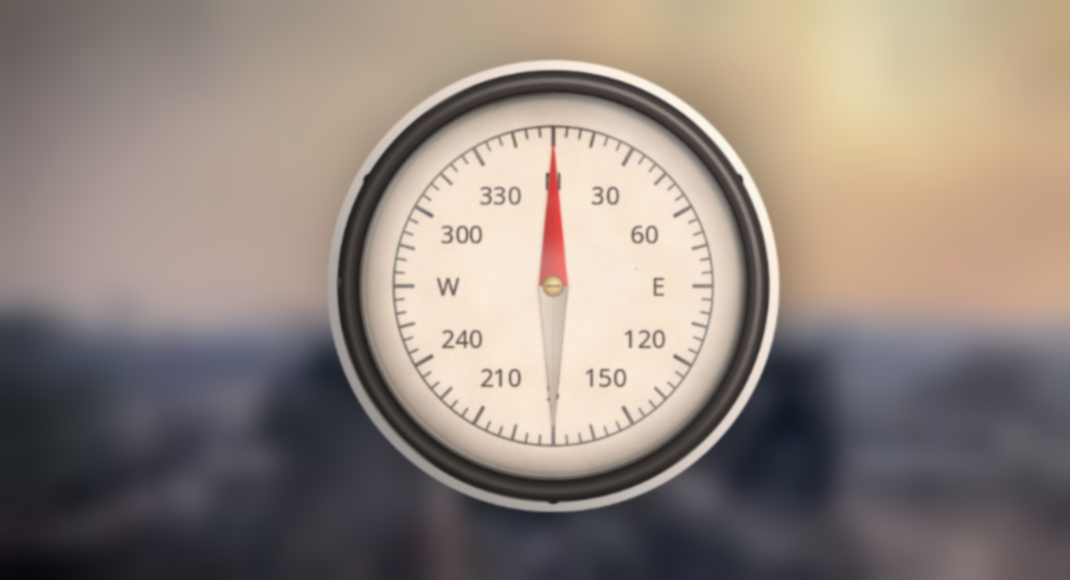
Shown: 0 °
